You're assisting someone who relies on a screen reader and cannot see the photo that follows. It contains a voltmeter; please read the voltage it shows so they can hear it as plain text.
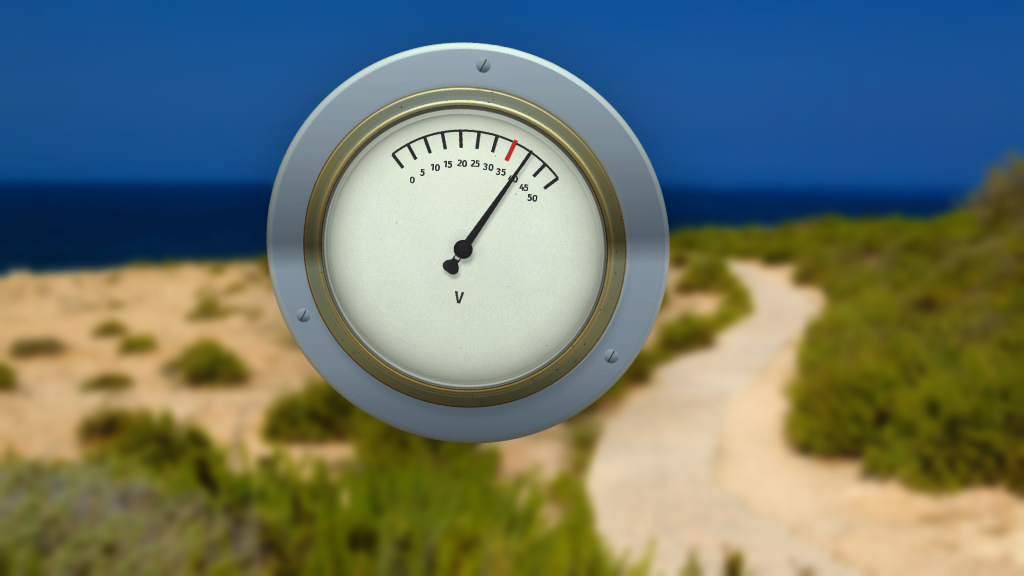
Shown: 40 V
